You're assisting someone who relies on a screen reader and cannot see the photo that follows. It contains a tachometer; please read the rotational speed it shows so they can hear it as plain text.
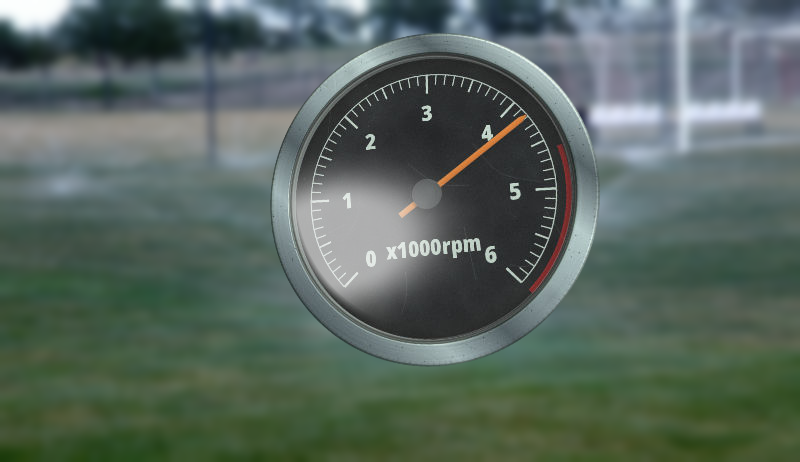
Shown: 4200 rpm
